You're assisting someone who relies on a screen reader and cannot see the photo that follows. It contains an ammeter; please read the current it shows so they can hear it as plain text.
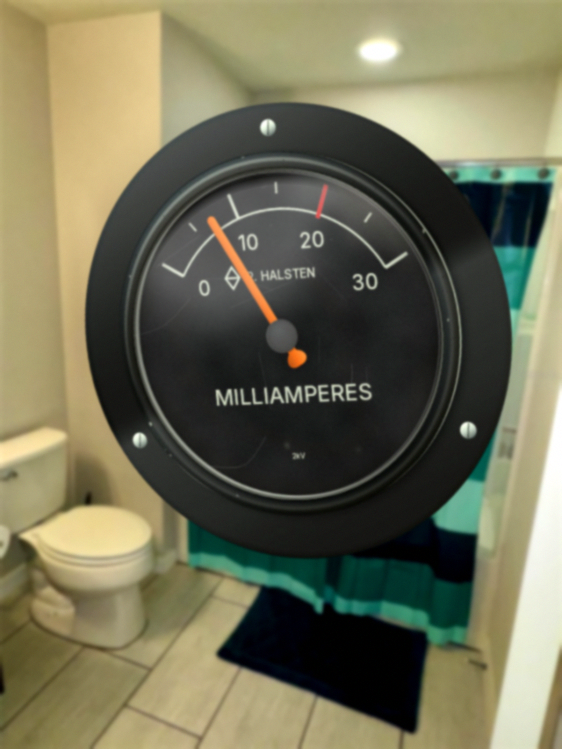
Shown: 7.5 mA
